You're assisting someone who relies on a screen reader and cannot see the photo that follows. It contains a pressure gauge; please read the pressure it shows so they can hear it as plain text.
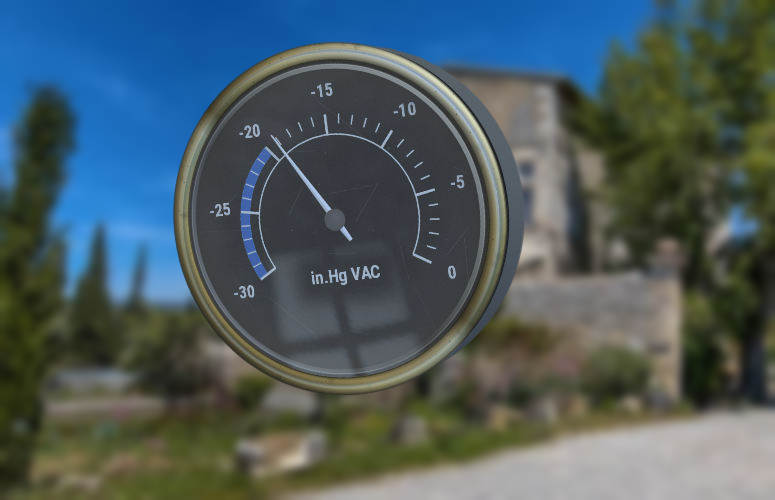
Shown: -19 inHg
